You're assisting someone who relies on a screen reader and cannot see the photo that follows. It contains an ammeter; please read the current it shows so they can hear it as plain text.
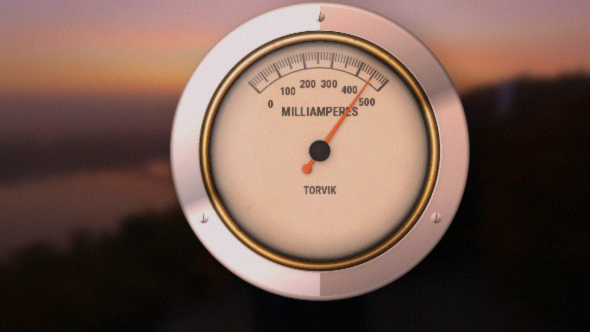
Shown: 450 mA
